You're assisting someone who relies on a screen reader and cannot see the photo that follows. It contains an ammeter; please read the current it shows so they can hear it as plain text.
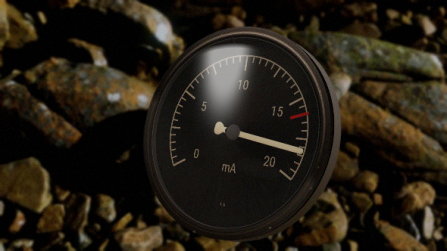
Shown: 18.25 mA
